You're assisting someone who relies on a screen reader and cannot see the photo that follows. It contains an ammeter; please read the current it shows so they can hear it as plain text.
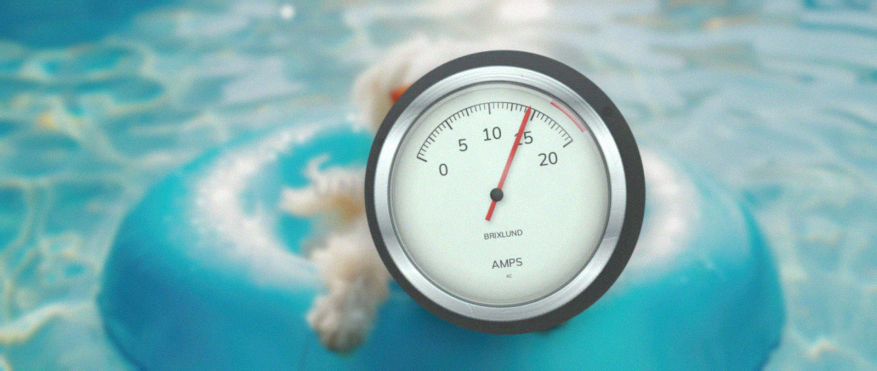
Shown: 14.5 A
